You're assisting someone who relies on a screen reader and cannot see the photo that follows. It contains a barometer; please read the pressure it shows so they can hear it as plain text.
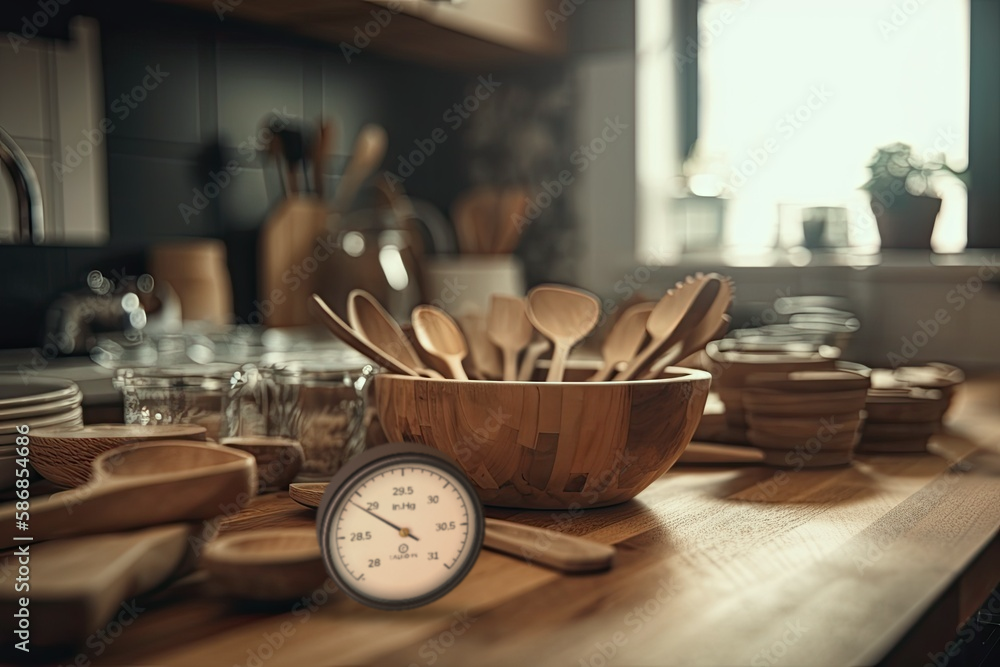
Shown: 28.9 inHg
